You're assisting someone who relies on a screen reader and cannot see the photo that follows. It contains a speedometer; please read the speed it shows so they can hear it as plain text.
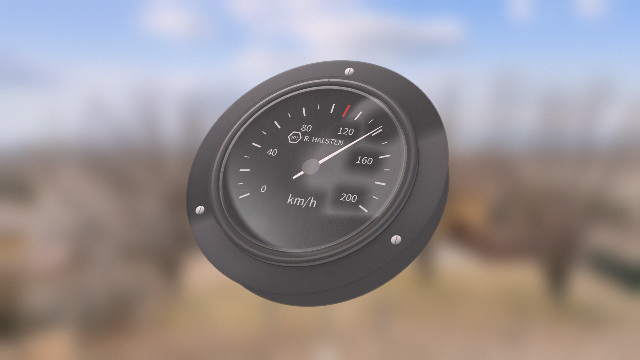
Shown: 140 km/h
